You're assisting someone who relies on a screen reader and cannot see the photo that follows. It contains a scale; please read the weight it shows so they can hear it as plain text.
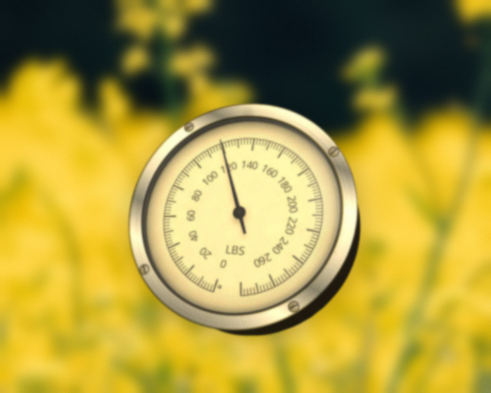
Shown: 120 lb
